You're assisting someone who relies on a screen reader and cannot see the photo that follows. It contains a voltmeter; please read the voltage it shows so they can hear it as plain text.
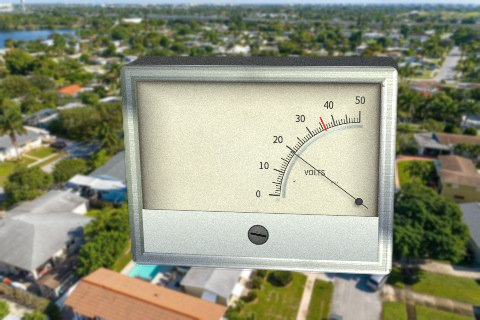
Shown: 20 V
